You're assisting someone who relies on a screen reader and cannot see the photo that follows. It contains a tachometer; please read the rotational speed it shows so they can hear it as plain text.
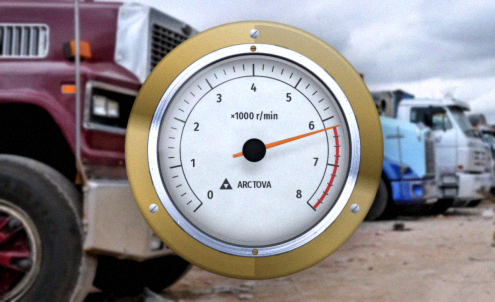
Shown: 6200 rpm
